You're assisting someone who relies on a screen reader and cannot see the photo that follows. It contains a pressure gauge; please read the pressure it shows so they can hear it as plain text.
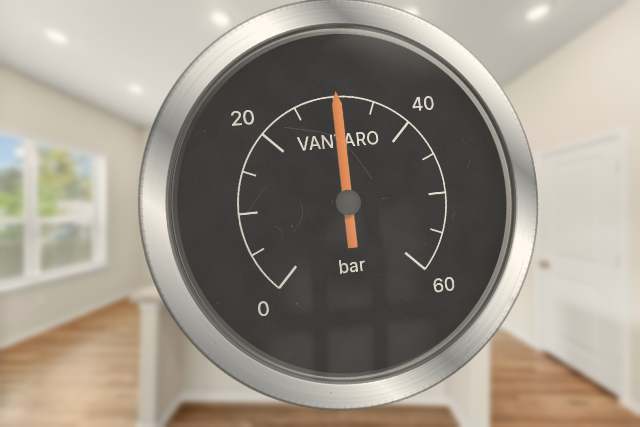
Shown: 30 bar
